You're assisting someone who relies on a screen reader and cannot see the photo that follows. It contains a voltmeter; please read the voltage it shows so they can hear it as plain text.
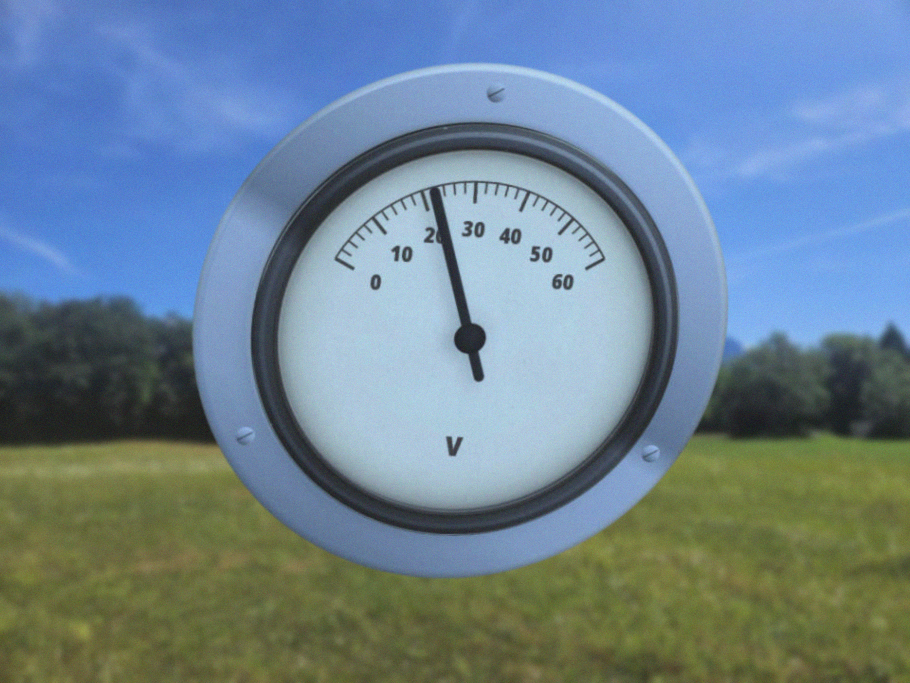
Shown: 22 V
